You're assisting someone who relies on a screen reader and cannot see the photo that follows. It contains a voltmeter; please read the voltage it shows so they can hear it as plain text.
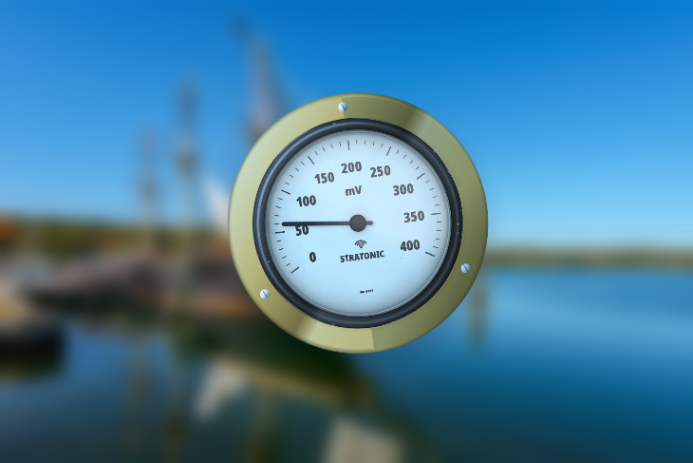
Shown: 60 mV
